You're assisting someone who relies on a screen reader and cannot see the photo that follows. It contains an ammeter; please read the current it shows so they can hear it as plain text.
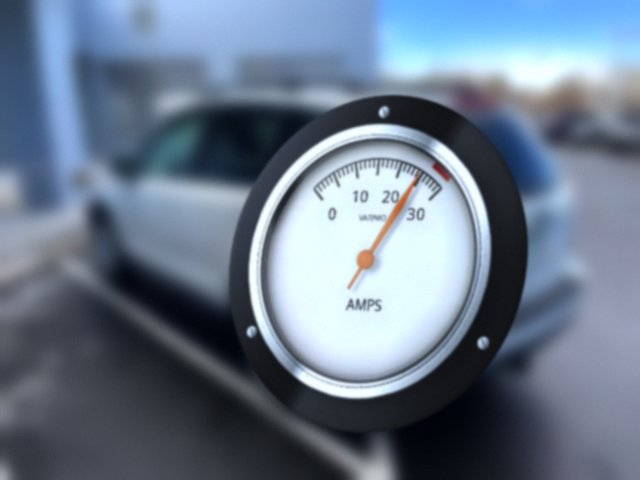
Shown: 25 A
